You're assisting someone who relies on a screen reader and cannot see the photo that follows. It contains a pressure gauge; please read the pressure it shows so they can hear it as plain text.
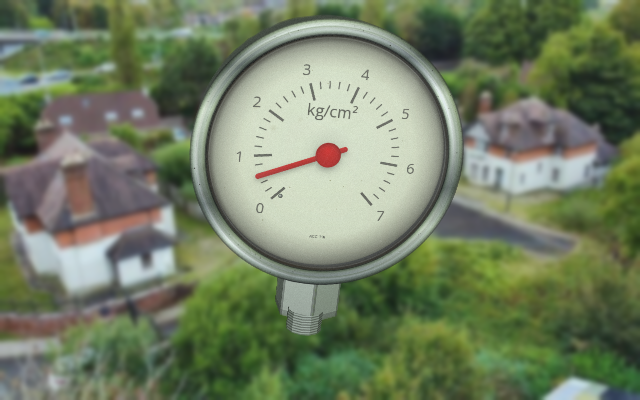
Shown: 0.6 kg/cm²
